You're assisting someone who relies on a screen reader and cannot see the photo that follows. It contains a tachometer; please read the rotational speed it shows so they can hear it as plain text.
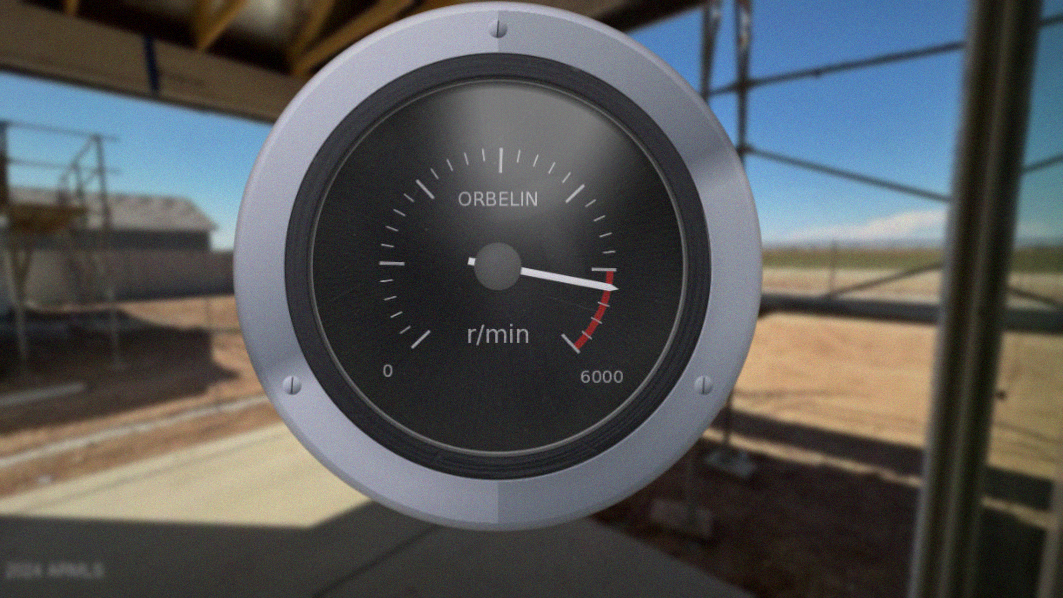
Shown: 5200 rpm
